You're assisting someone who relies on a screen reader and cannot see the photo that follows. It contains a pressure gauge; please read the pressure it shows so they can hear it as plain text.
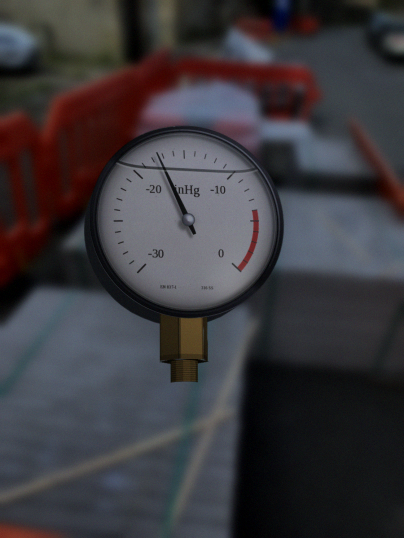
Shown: -17.5 inHg
